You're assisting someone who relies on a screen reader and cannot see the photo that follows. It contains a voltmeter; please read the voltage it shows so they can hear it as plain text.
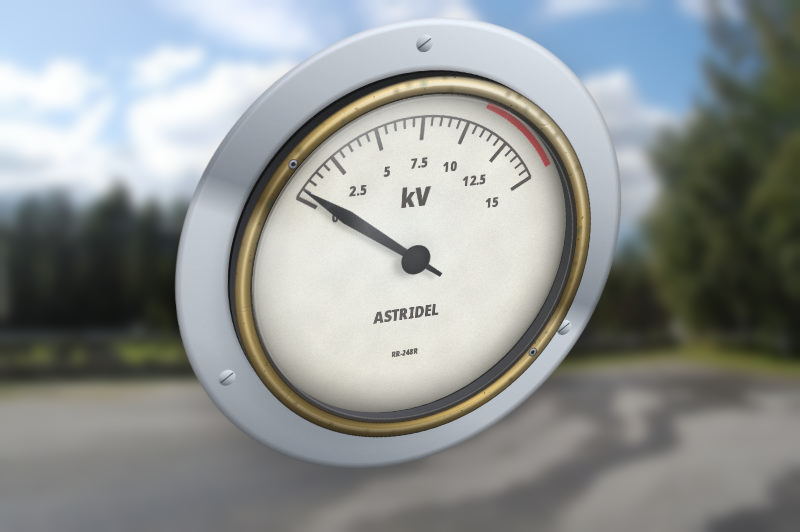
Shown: 0.5 kV
